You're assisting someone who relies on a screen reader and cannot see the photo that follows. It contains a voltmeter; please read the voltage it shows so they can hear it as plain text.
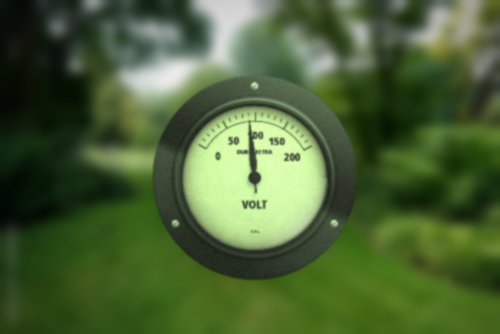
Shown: 90 V
